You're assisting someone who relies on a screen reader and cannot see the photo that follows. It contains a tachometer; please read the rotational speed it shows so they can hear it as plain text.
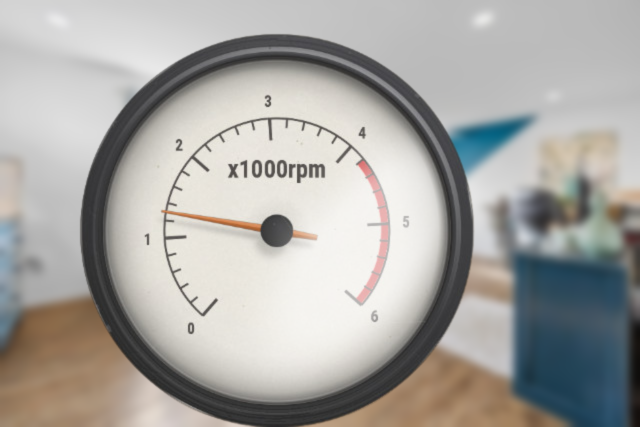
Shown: 1300 rpm
